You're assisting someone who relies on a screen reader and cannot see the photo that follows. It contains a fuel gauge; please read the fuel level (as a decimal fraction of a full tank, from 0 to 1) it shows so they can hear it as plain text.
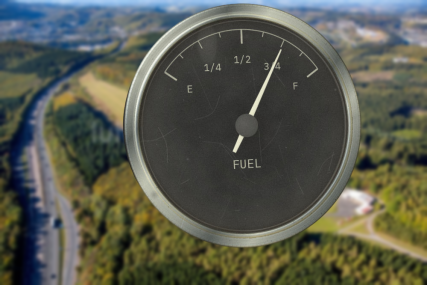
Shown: 0.75
